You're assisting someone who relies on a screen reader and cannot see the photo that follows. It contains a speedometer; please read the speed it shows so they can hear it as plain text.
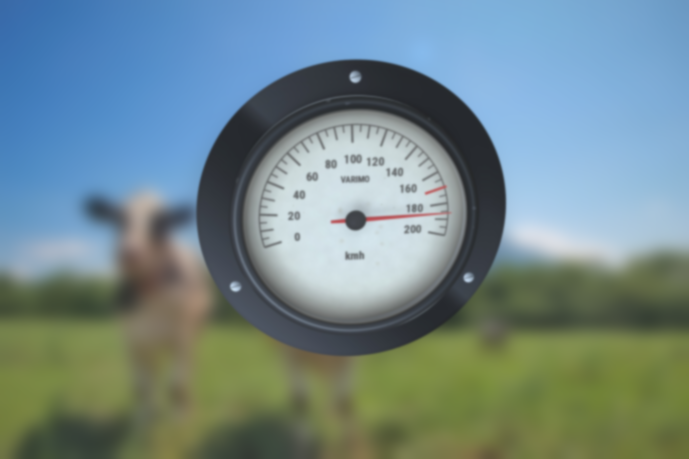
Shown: 185 km/h
